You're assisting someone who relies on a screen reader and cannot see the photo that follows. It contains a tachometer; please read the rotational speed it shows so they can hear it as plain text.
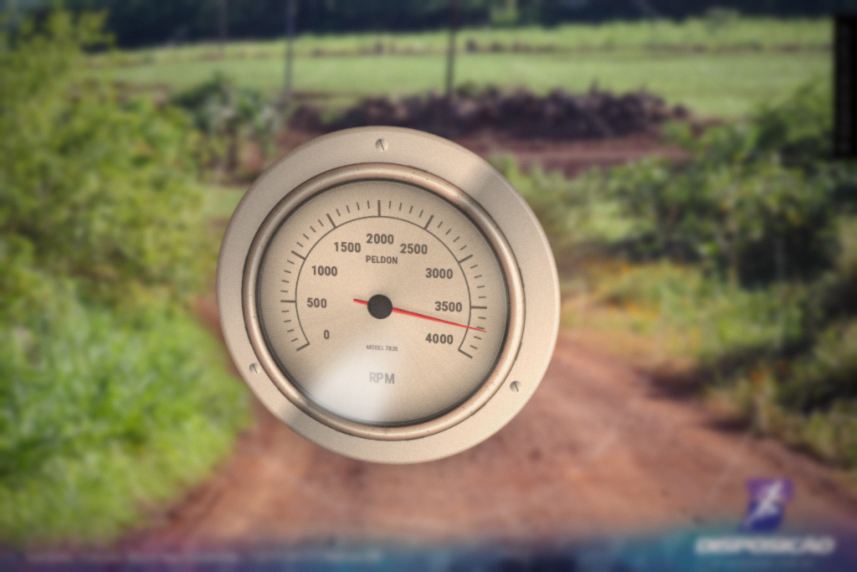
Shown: 3700 rpm
